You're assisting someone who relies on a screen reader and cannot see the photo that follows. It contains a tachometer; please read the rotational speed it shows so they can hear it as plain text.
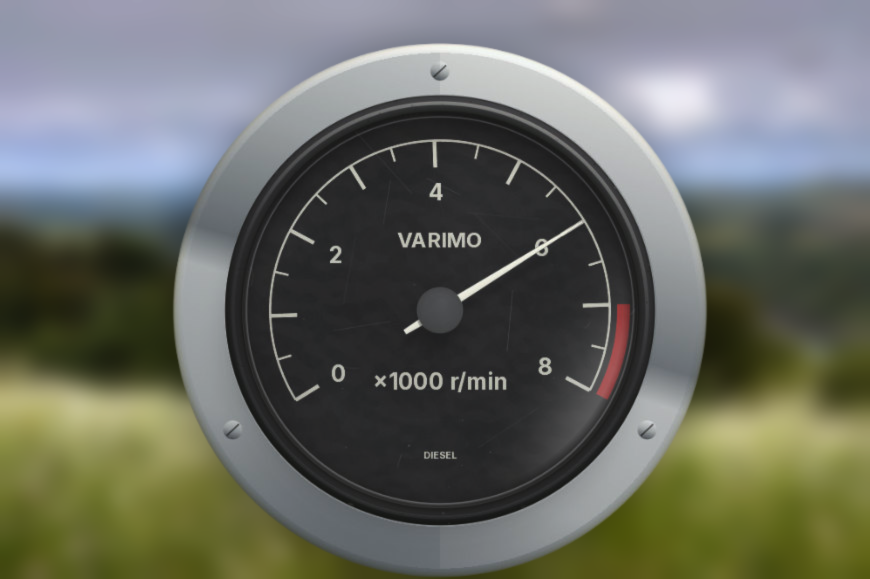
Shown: 6000 rpm
